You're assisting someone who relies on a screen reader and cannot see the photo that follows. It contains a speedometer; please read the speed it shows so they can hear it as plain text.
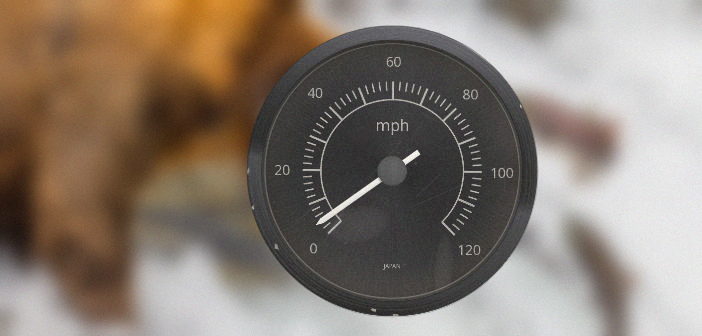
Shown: 4 mph
